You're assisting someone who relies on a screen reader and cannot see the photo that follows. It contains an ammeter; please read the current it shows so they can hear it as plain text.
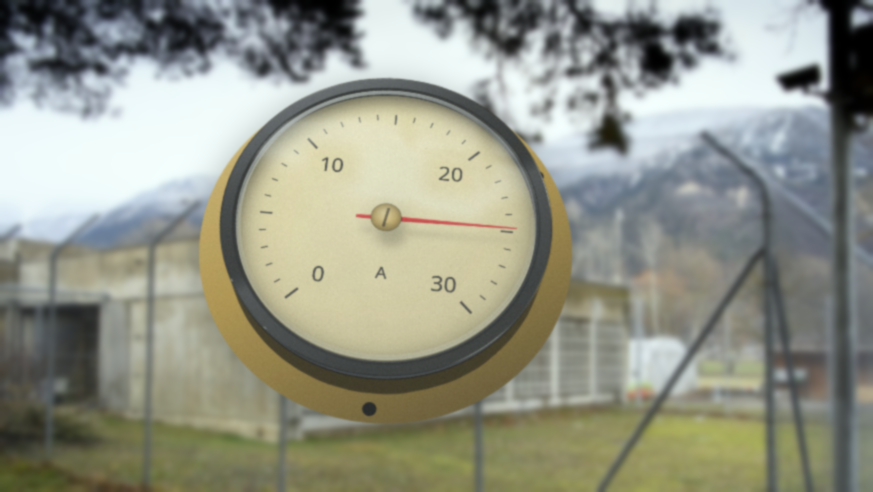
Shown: 25 A
